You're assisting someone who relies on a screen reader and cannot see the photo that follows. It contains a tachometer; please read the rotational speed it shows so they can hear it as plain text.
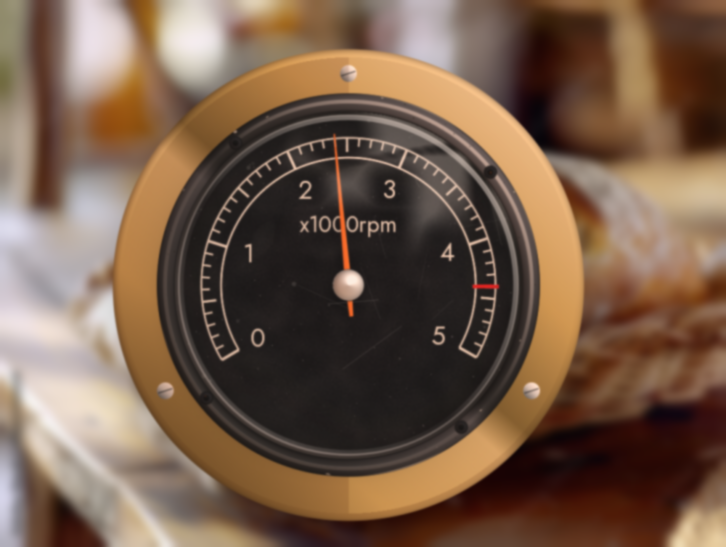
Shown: 2400 rpm
